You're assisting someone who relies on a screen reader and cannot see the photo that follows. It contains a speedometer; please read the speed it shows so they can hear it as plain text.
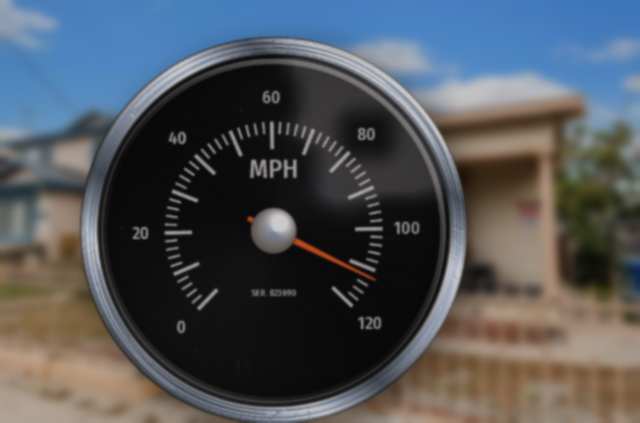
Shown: 112 mph
